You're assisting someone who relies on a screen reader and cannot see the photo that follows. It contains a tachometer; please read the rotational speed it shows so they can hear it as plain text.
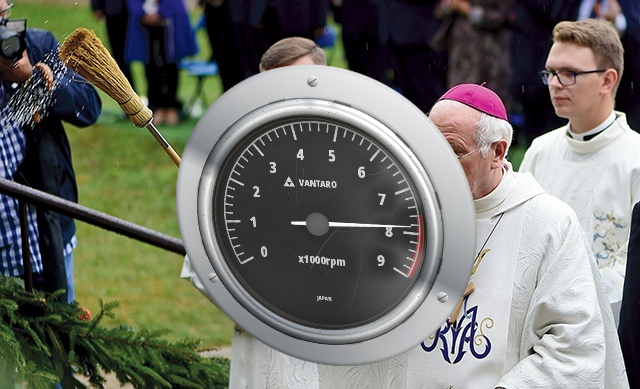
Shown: 7800 rpm
